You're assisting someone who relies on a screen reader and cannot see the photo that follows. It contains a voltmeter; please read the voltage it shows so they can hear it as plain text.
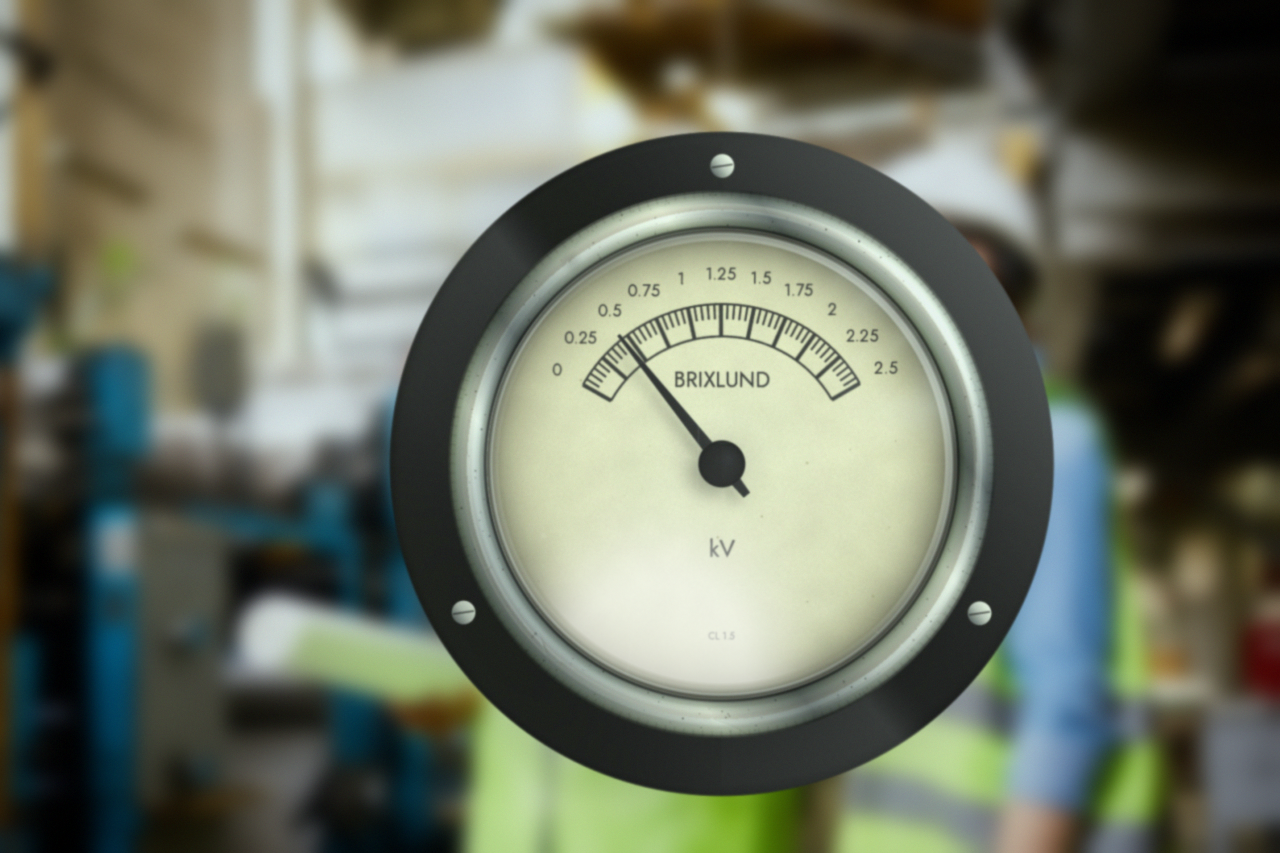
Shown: 0.45 kV
